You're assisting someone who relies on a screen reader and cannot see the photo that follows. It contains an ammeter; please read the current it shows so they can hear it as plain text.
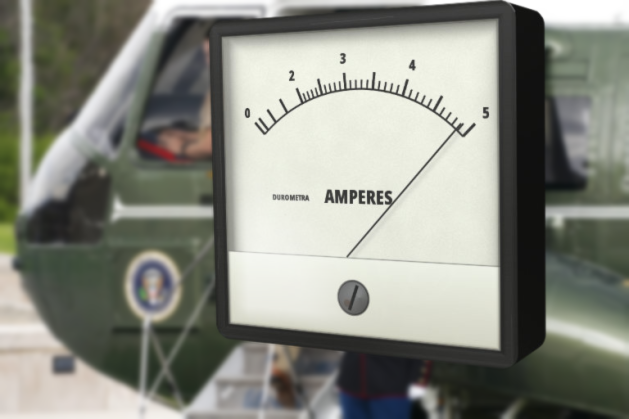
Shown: 4.9 A
